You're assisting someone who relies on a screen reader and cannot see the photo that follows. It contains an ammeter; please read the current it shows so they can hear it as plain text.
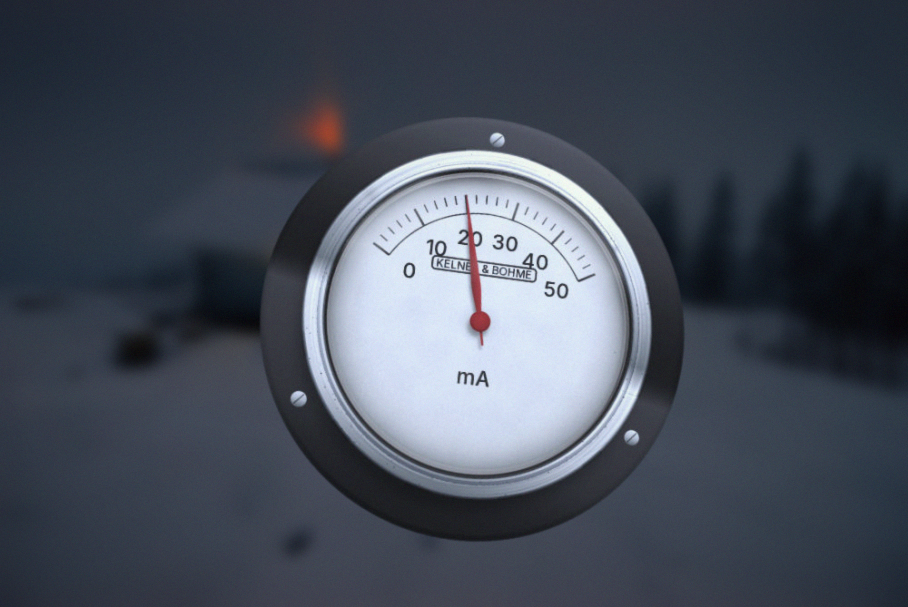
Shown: 20 mA
